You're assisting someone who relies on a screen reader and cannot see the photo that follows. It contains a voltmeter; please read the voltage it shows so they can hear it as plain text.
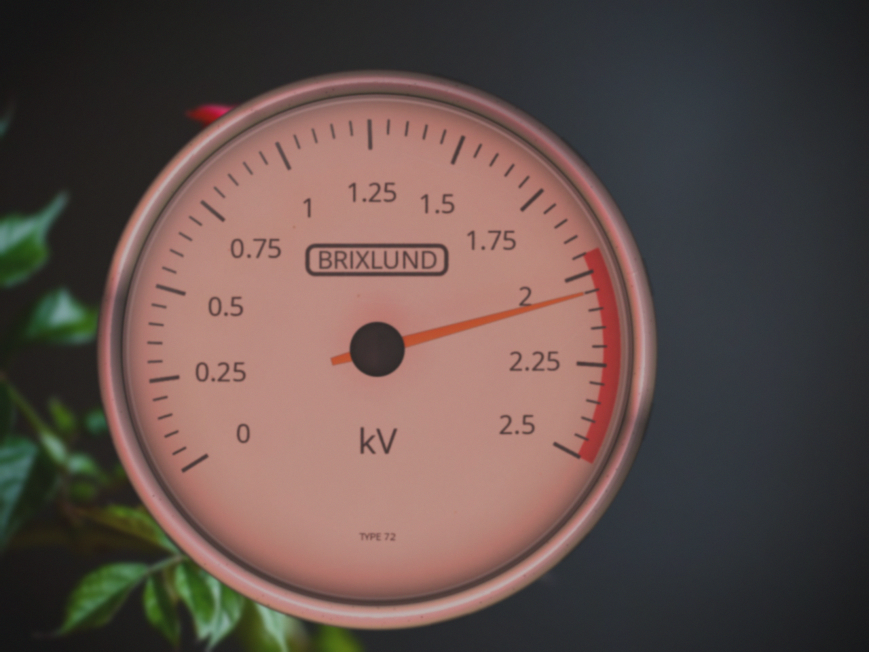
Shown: 2.05 kV
